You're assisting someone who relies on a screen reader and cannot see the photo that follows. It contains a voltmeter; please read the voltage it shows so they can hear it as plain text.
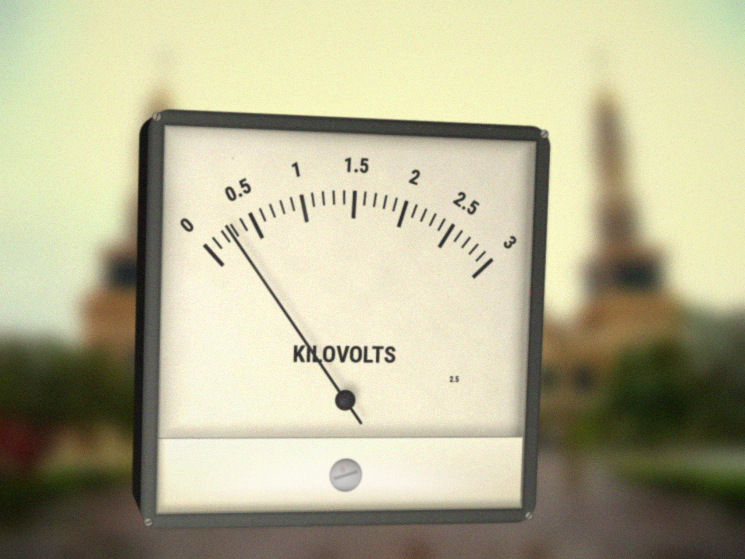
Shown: 0.25 kV
